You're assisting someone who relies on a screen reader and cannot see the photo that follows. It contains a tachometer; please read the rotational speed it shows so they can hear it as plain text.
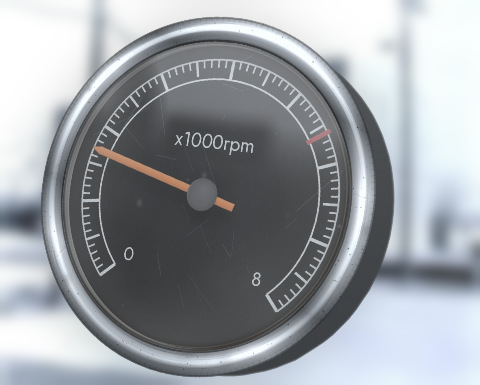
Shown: 1700 rpm
